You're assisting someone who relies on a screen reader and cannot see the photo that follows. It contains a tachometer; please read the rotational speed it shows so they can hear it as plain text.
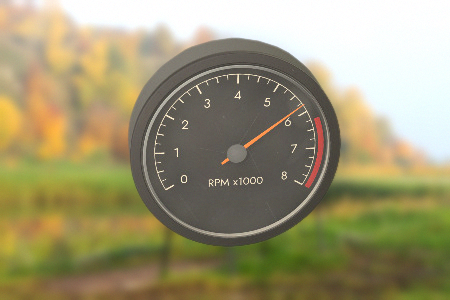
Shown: 5750 rpm
